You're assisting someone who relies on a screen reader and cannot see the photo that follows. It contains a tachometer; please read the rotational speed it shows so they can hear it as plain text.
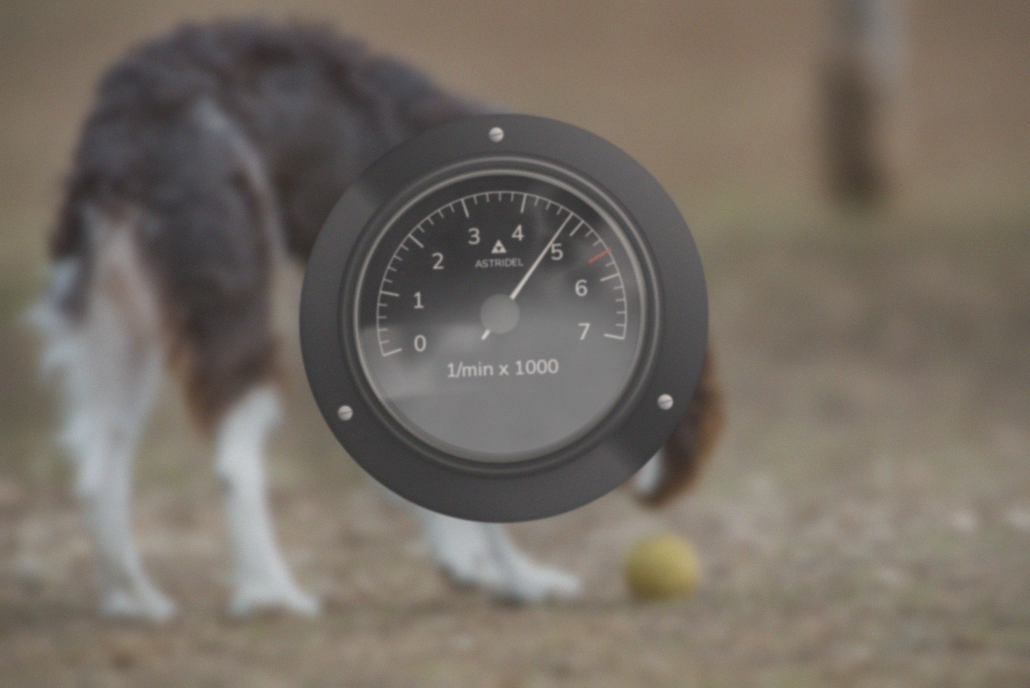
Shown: 4800 rpm
